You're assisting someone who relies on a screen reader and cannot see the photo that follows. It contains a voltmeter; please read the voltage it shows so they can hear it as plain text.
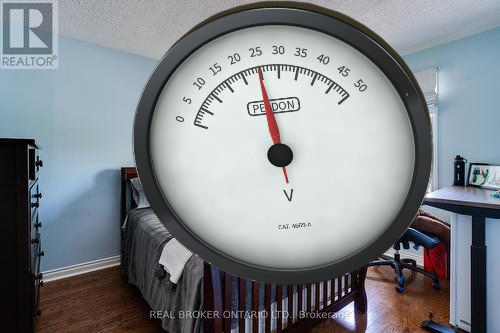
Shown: 25 V
